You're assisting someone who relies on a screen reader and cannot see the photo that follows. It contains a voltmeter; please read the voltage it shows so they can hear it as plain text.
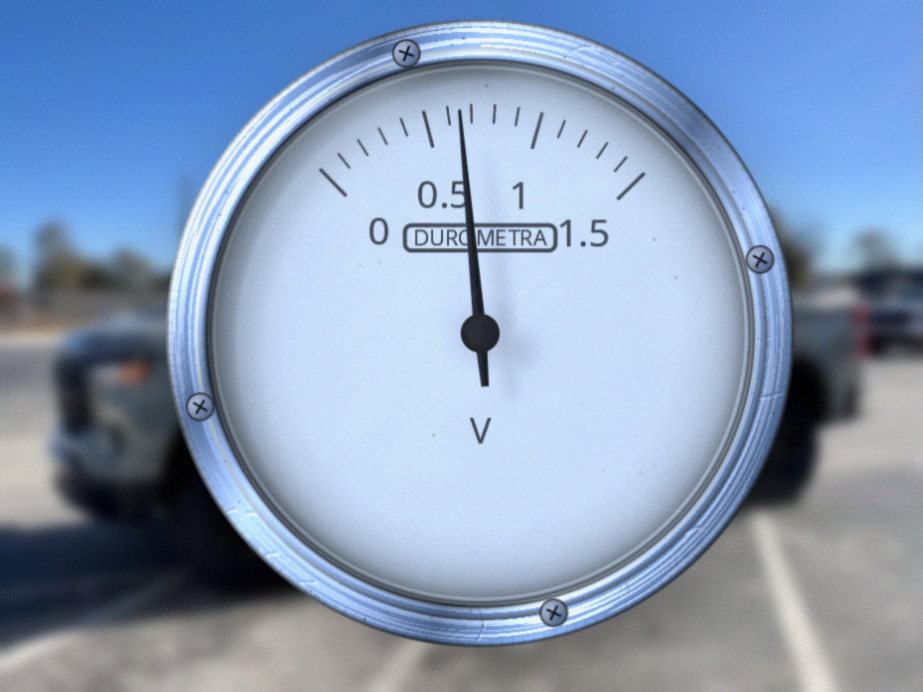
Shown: 0.65 V
